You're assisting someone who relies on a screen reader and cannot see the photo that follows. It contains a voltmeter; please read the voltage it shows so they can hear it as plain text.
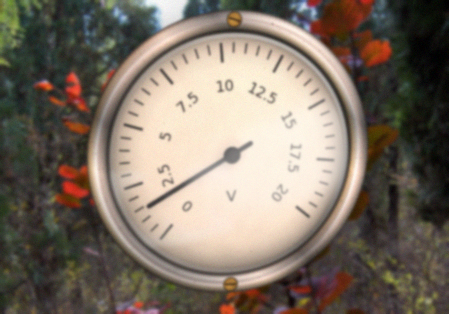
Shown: 1.5 V
